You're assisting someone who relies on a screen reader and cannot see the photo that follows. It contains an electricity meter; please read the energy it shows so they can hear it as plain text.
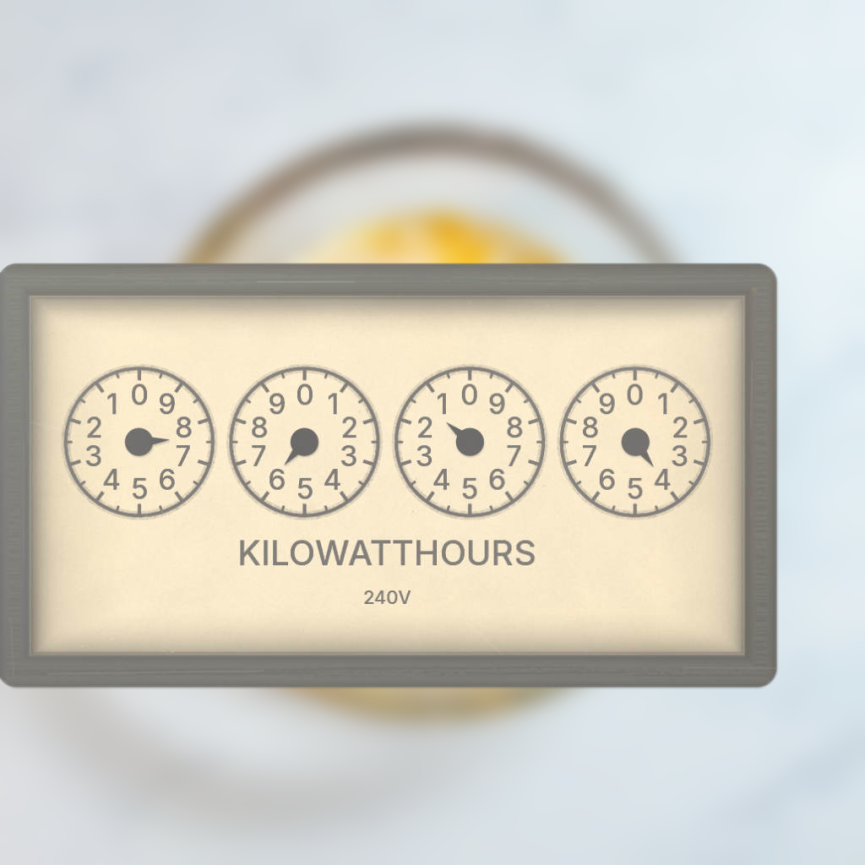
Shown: 7614 kWh
